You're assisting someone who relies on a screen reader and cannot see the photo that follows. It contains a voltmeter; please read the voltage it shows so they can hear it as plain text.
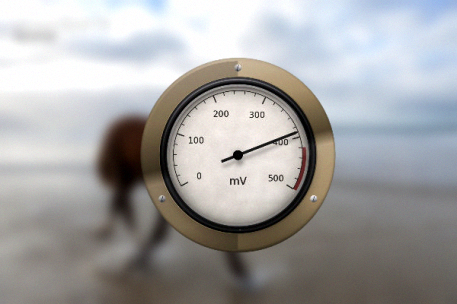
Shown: 390 mV
